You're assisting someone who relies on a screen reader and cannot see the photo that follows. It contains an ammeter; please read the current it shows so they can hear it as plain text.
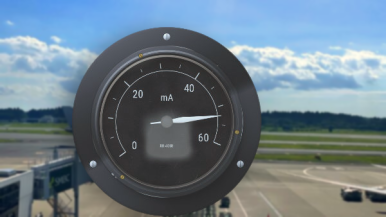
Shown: 52.5 mA
